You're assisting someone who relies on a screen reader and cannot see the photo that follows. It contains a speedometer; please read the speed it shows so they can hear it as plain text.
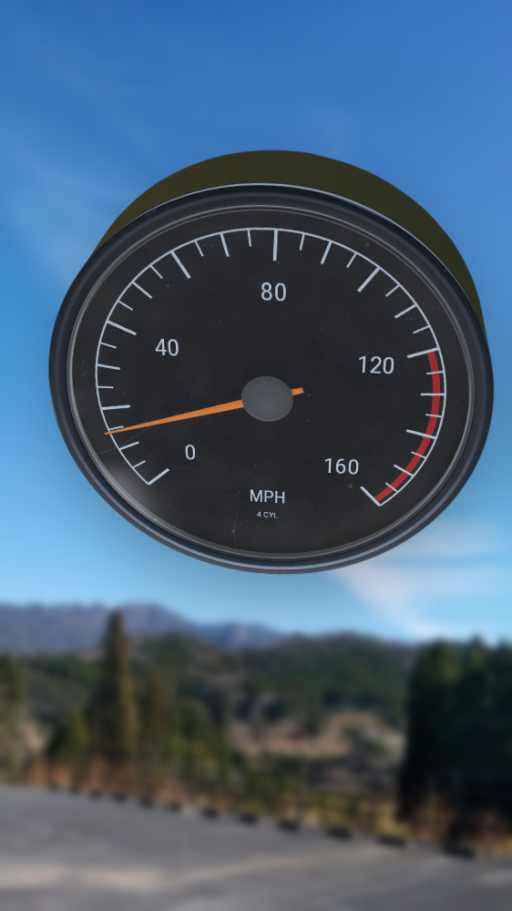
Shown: 15 mph
